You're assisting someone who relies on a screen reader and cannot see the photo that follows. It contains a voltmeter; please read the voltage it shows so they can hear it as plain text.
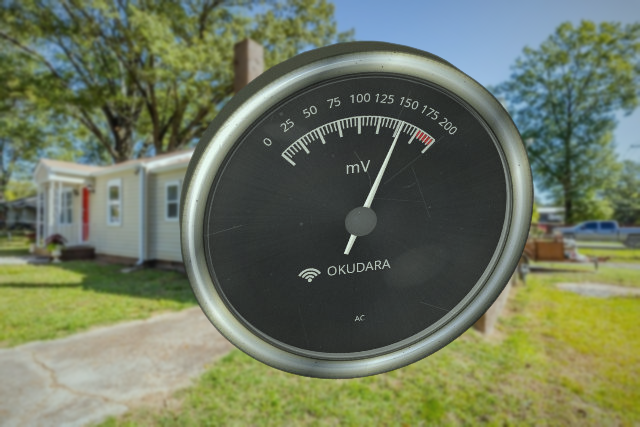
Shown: 150 mV
